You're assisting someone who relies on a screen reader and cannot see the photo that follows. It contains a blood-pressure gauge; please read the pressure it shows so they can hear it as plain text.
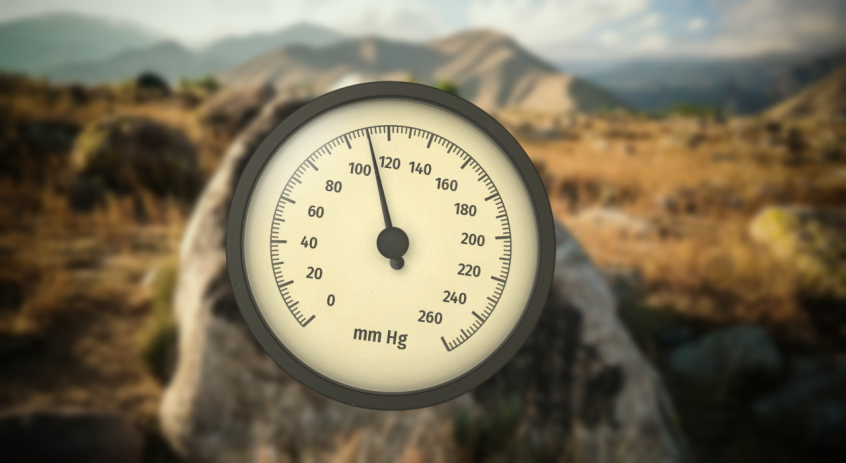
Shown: 110 mmHg
